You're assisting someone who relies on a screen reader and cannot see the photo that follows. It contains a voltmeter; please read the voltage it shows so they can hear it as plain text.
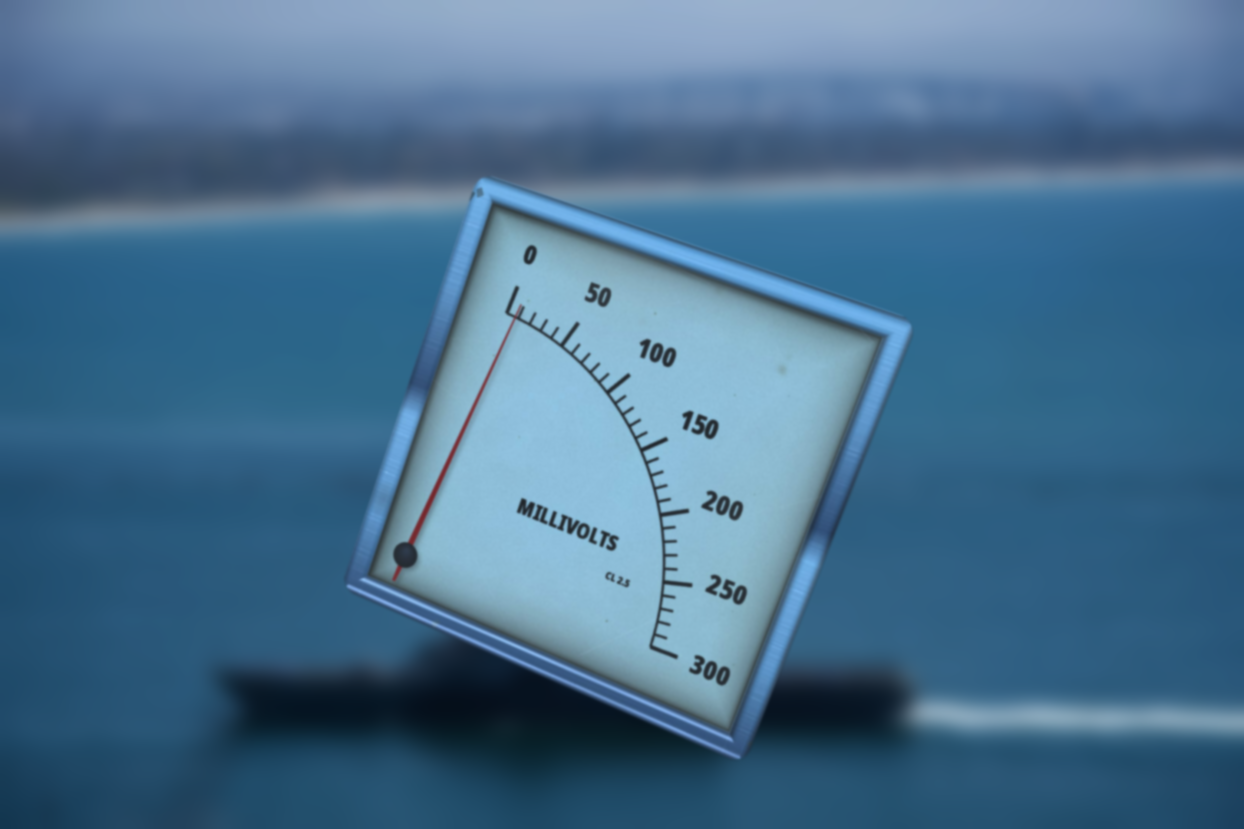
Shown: 10 mV
